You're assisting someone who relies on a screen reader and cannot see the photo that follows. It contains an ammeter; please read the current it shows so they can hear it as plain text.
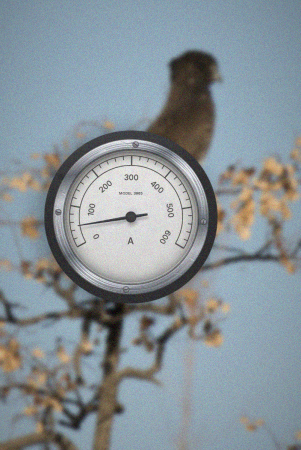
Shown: 50 A
